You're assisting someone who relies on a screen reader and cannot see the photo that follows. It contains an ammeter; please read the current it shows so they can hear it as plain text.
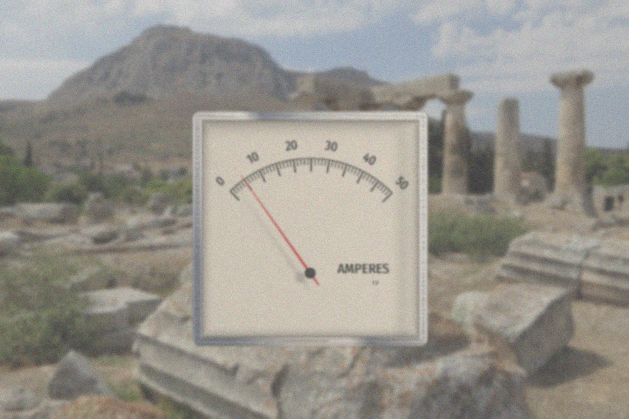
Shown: 5 A
